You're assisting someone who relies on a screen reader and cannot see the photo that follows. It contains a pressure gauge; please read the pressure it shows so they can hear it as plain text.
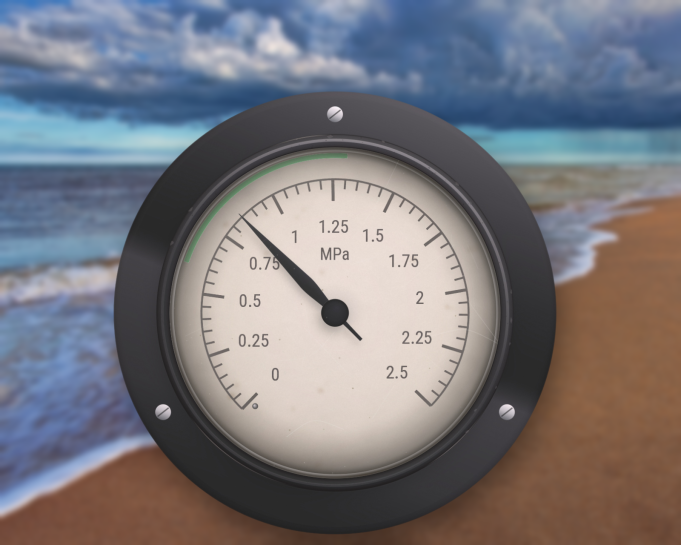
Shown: 0.85 MPa
